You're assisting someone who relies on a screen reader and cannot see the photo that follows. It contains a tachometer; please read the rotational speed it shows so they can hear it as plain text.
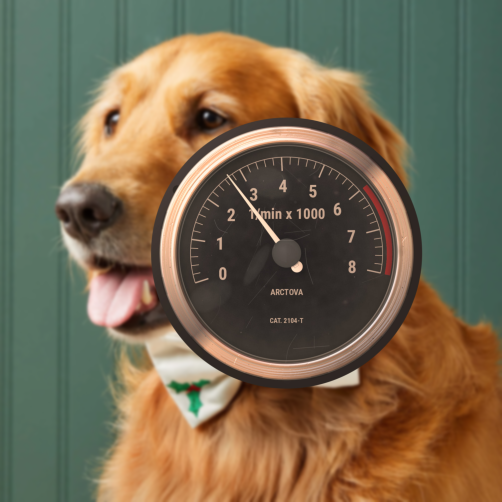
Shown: 2700 rpm
